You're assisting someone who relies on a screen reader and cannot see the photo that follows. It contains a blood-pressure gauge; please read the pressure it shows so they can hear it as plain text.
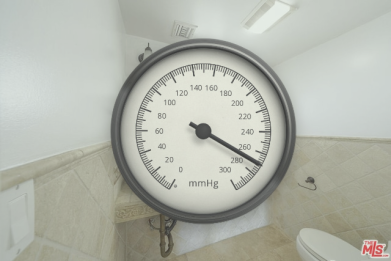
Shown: 270 mmHg
